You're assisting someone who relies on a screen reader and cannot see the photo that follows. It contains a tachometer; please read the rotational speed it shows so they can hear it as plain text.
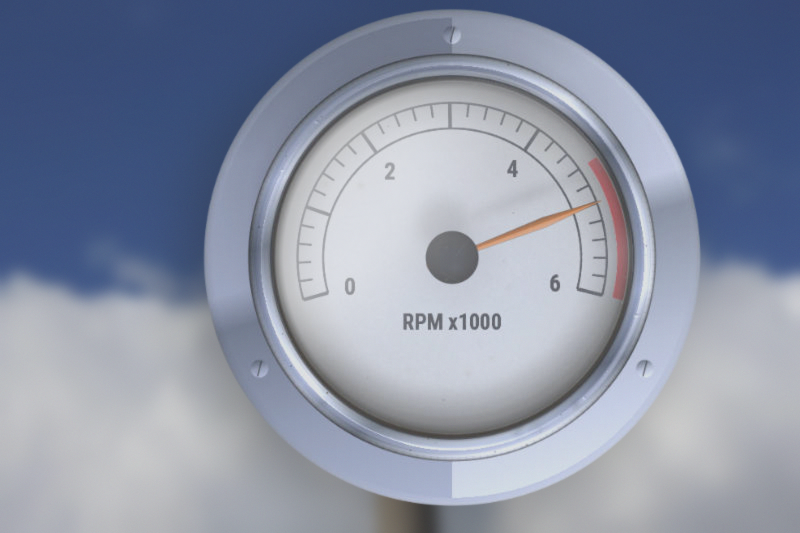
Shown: 5000 rpm
